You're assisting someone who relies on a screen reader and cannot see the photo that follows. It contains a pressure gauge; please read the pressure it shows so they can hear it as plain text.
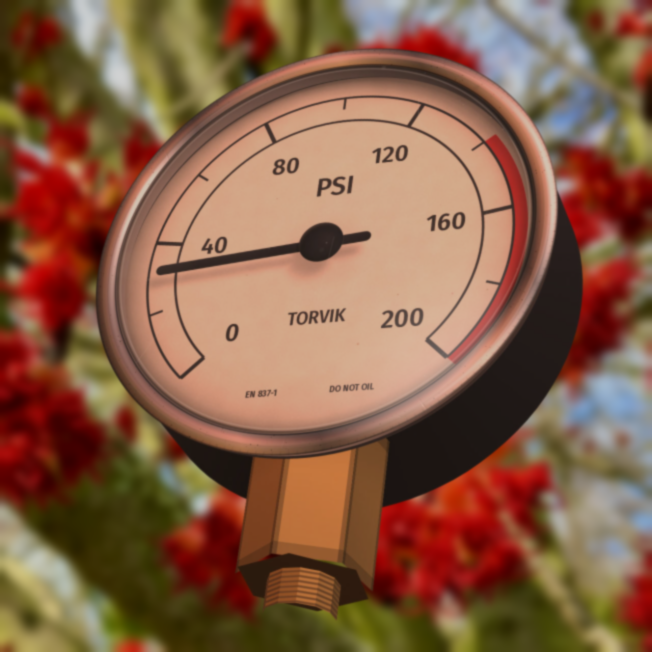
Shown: 30 psi
